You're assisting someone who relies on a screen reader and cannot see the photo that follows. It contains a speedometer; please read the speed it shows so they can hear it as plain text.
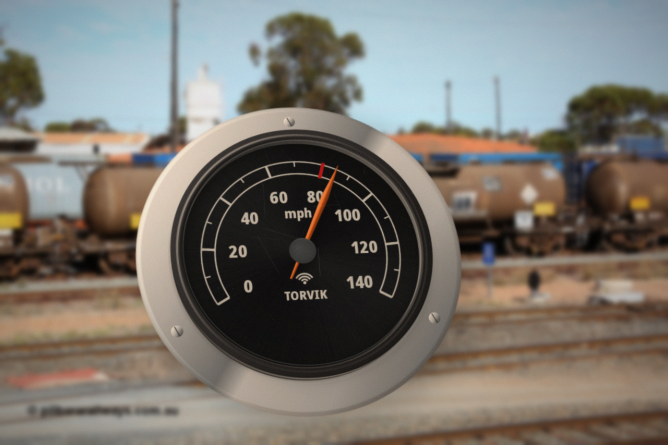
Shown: 85 mph
